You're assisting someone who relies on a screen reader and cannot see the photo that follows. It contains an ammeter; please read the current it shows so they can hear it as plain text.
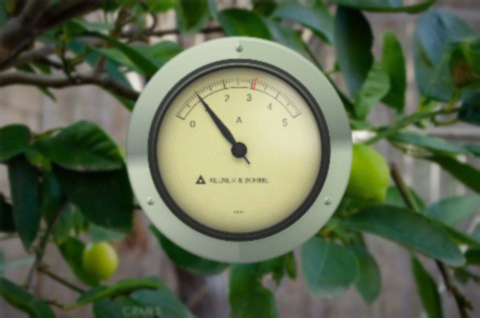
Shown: 1 A
